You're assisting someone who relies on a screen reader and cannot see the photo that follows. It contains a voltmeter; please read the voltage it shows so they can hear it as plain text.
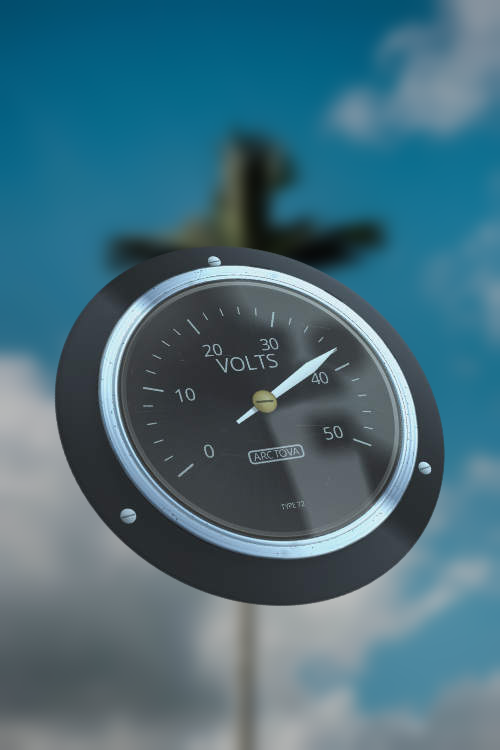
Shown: 38 V
